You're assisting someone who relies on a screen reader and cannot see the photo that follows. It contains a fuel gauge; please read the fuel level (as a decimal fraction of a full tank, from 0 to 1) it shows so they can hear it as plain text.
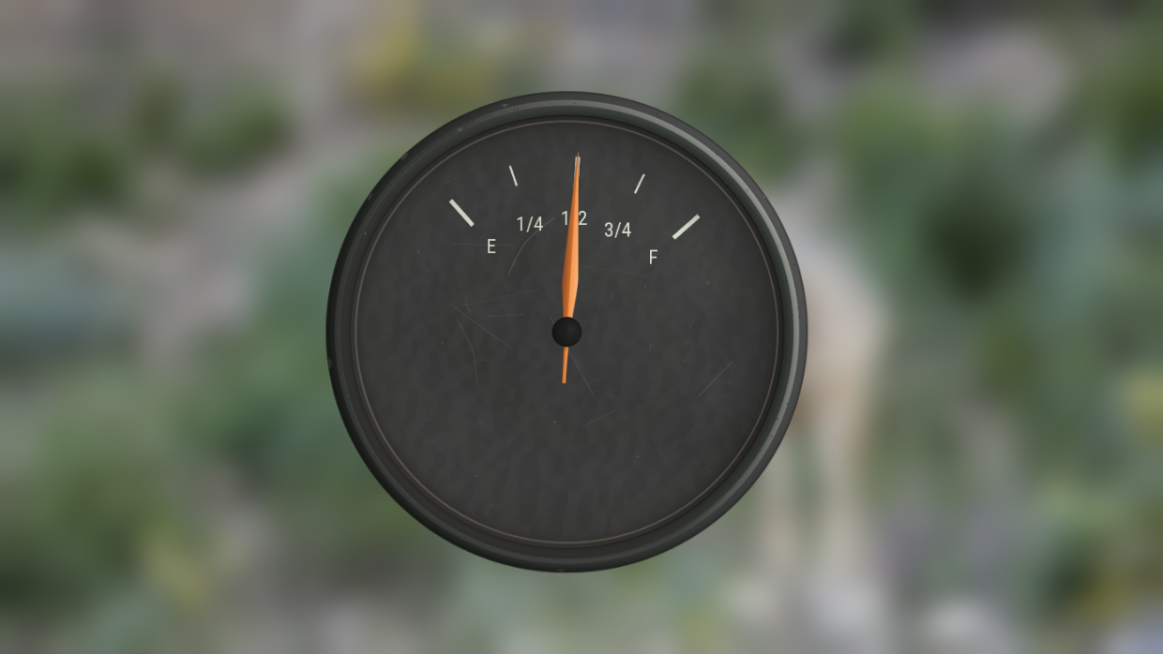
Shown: 0.5
